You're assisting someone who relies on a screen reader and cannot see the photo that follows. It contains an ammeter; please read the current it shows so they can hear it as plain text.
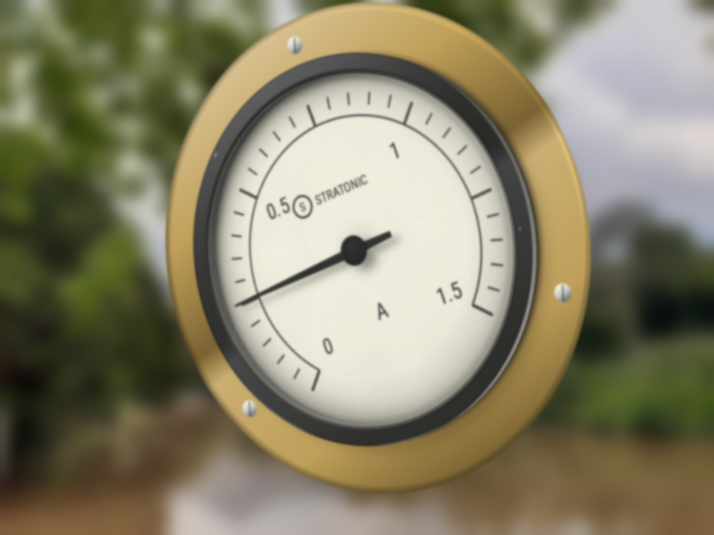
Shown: 0.25 A
